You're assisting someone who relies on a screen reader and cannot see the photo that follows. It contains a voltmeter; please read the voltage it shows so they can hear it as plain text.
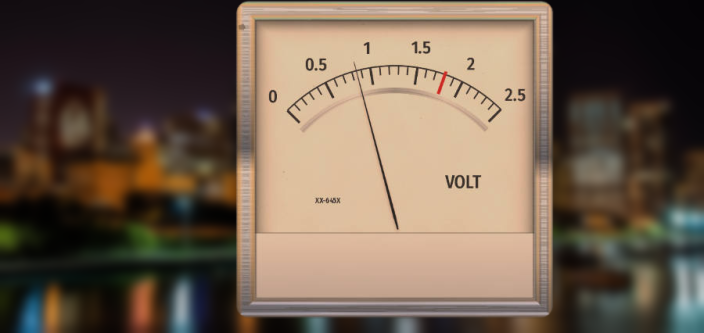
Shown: 0.85 V
